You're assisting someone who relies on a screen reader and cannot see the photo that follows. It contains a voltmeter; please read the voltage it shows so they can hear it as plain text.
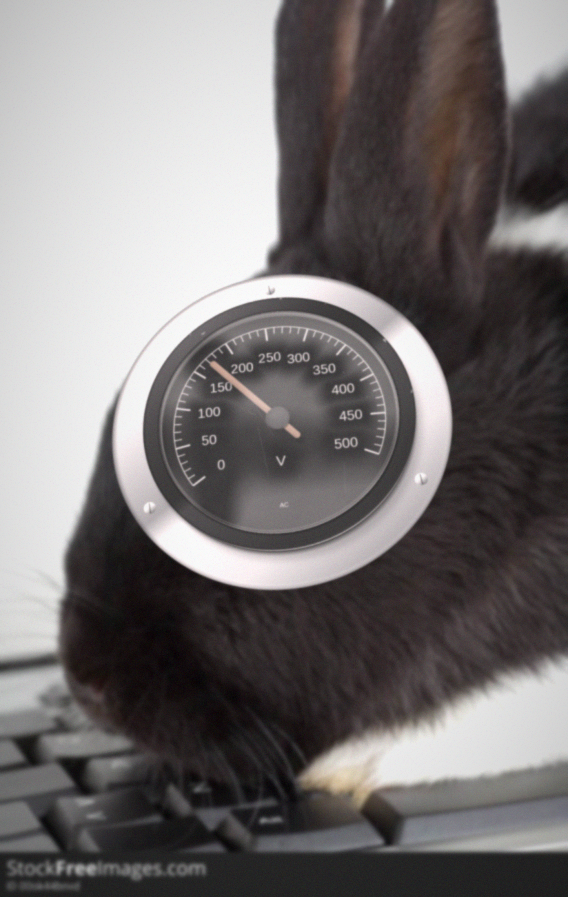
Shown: 170 V
